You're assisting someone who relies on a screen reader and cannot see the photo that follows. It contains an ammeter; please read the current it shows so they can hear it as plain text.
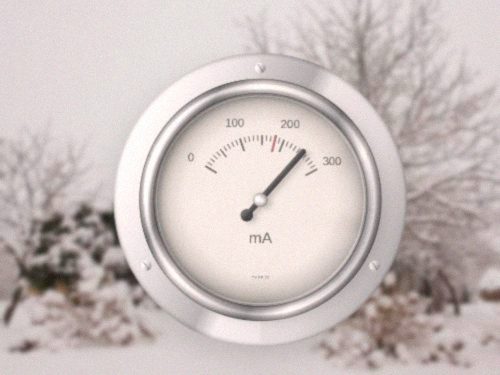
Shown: 250 mA
